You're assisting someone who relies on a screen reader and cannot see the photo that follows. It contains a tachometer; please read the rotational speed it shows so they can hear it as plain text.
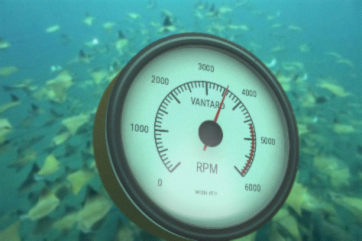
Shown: 3500 rpm
